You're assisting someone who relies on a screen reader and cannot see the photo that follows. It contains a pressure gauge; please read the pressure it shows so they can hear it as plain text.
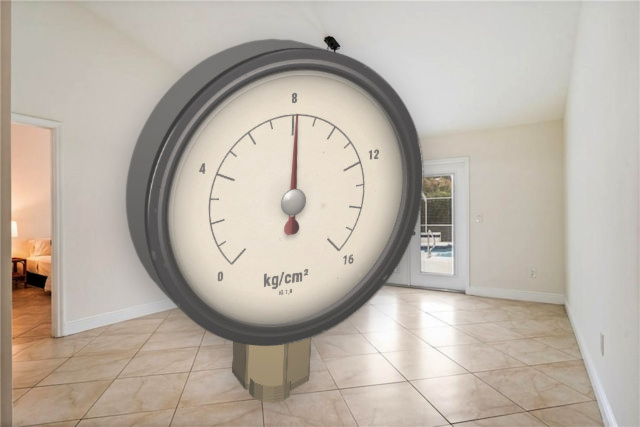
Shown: 8 kg/cm²
